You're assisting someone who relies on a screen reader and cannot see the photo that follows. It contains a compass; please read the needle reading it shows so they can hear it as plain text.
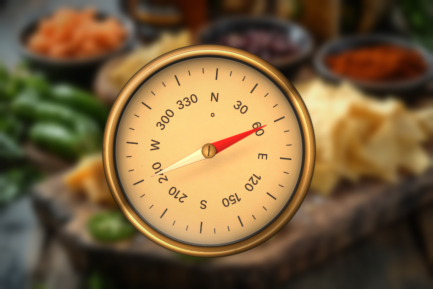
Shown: 60 °
